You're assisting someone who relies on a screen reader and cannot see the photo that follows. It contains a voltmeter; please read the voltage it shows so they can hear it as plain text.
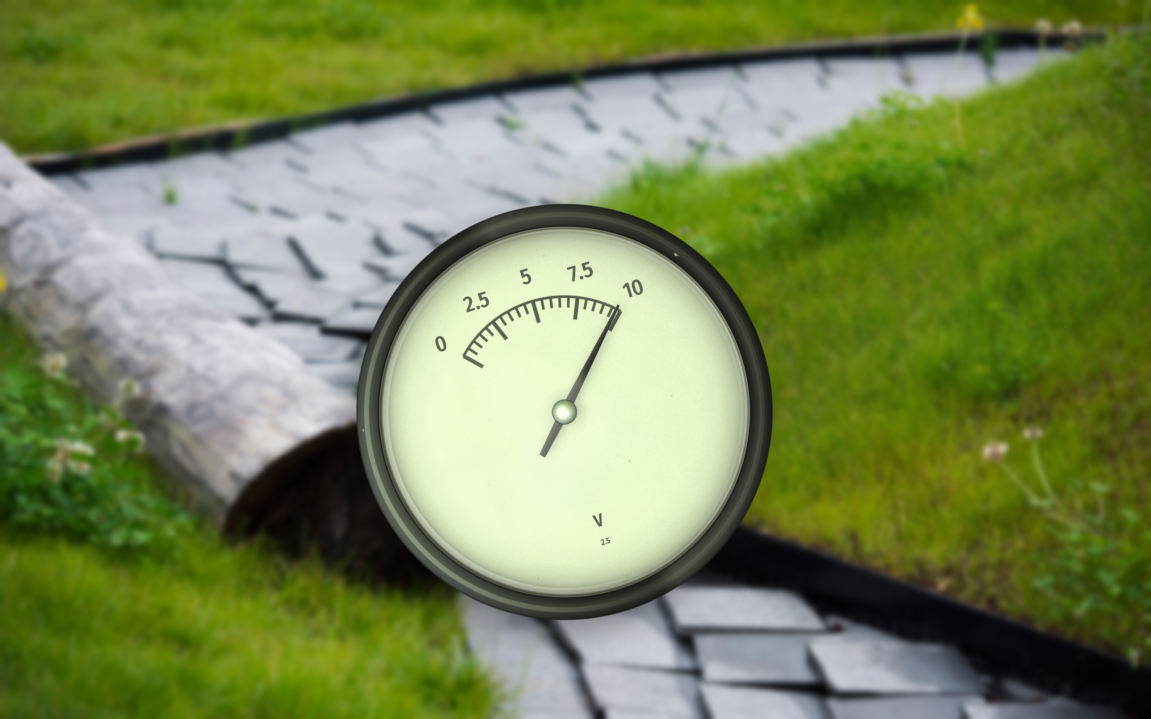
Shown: 9.75 V
